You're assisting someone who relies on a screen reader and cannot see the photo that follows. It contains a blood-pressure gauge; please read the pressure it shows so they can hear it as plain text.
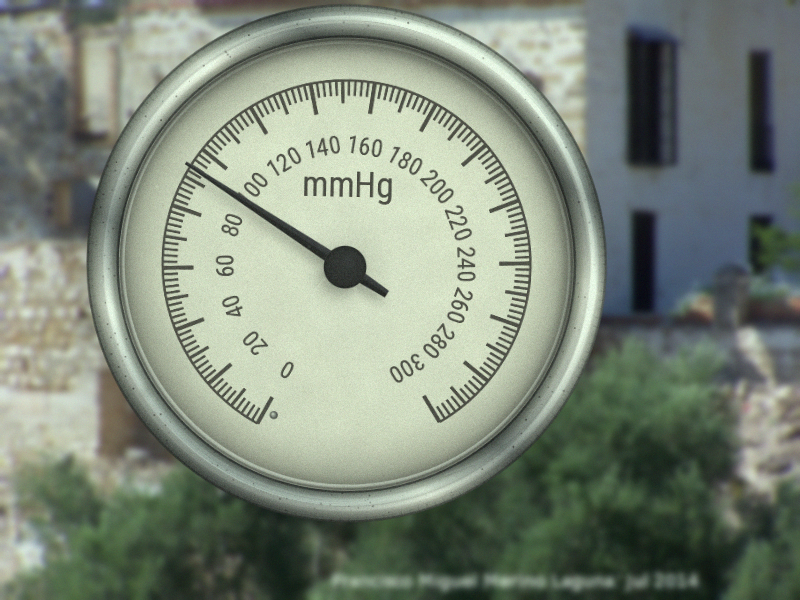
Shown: 94 mmHg
